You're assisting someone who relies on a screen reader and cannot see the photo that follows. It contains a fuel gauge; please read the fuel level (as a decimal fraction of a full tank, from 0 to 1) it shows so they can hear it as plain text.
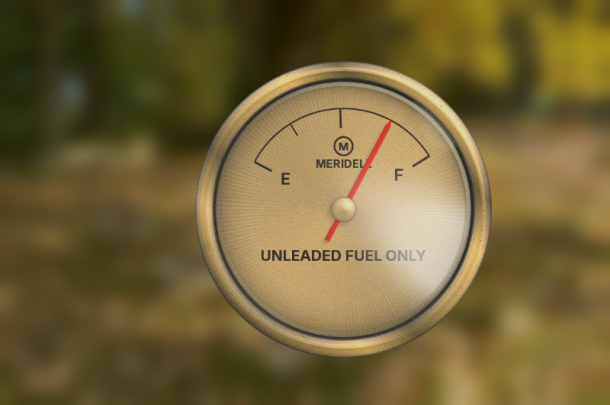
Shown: 0.75
